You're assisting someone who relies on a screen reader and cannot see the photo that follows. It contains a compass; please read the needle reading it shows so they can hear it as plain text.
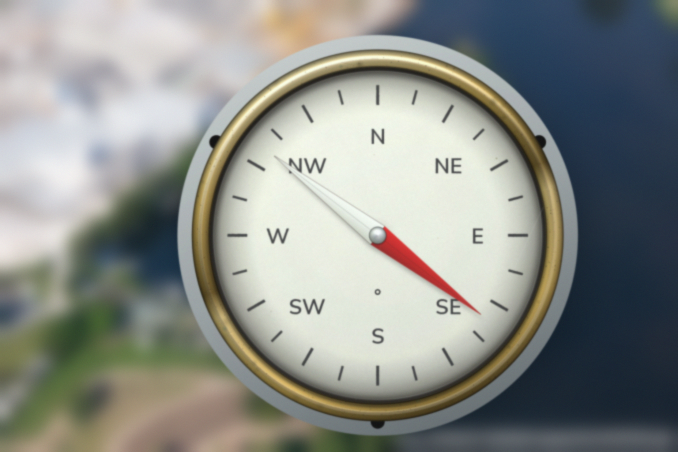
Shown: 127.5 °
